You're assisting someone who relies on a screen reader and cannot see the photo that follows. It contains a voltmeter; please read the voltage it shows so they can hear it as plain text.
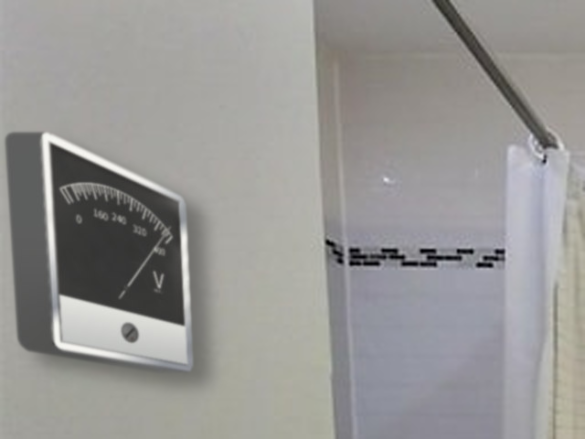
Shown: 380 V
